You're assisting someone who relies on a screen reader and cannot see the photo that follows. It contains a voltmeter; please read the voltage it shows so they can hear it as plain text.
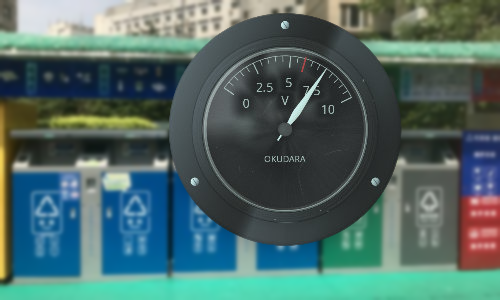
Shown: 7.5 V
